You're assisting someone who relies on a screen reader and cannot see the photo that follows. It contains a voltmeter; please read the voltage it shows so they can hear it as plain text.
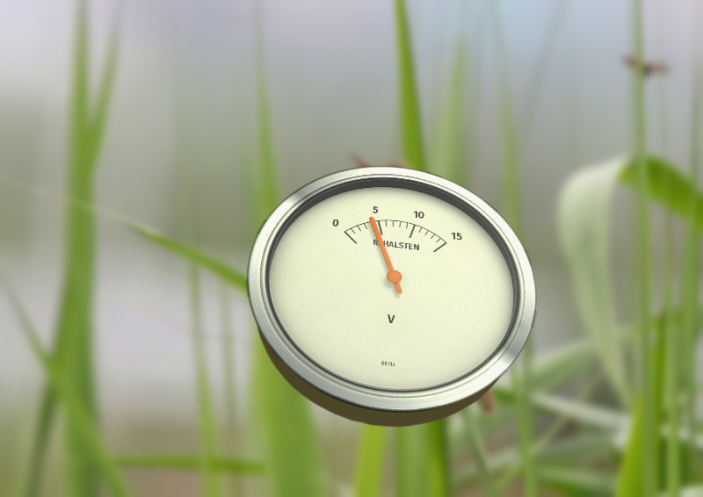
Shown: 4 V
